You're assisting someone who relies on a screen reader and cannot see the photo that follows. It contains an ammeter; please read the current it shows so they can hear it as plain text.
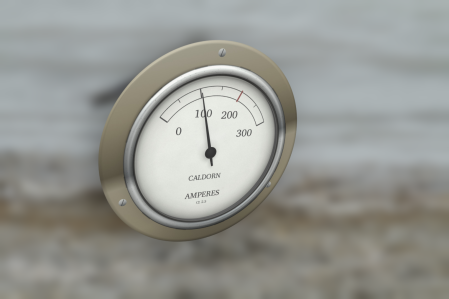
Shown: 100 A
